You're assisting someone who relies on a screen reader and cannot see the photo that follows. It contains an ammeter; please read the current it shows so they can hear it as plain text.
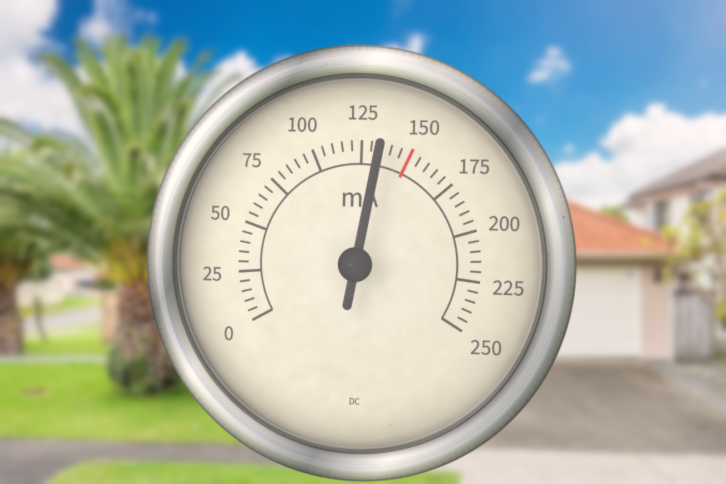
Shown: 135 mA
